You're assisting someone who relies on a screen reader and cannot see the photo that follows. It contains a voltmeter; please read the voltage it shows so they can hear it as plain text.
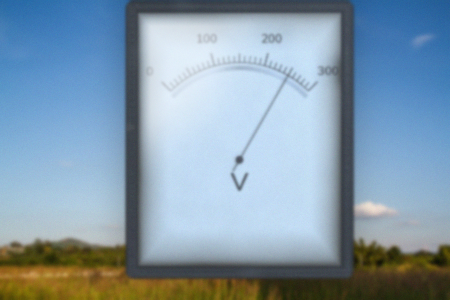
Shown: 250 V
